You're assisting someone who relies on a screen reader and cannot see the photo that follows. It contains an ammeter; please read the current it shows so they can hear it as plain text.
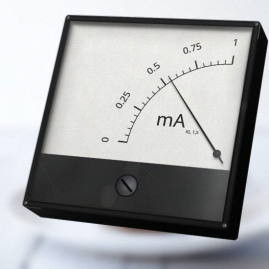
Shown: 0.55 mA
